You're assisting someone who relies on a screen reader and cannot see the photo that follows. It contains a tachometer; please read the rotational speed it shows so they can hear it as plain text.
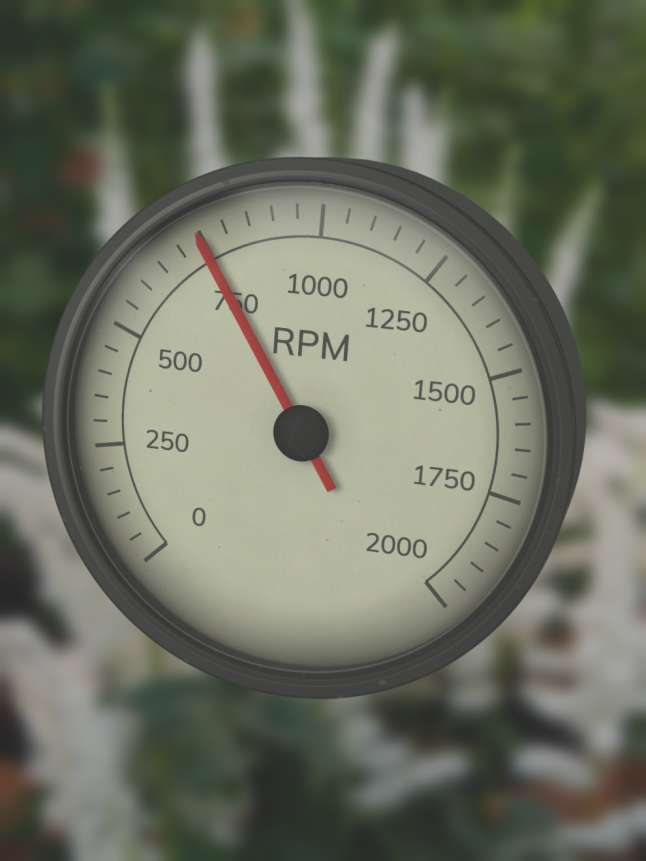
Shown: 750 rpm
